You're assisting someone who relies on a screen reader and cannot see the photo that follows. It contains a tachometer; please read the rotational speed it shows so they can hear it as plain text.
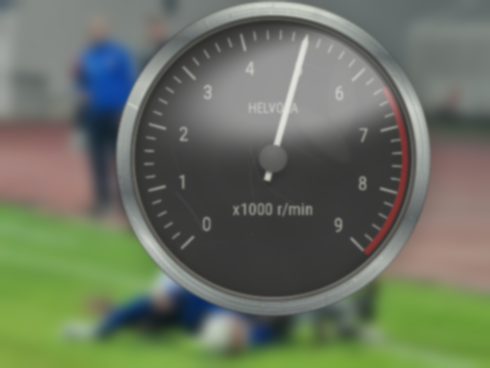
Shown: 5000 rpm
